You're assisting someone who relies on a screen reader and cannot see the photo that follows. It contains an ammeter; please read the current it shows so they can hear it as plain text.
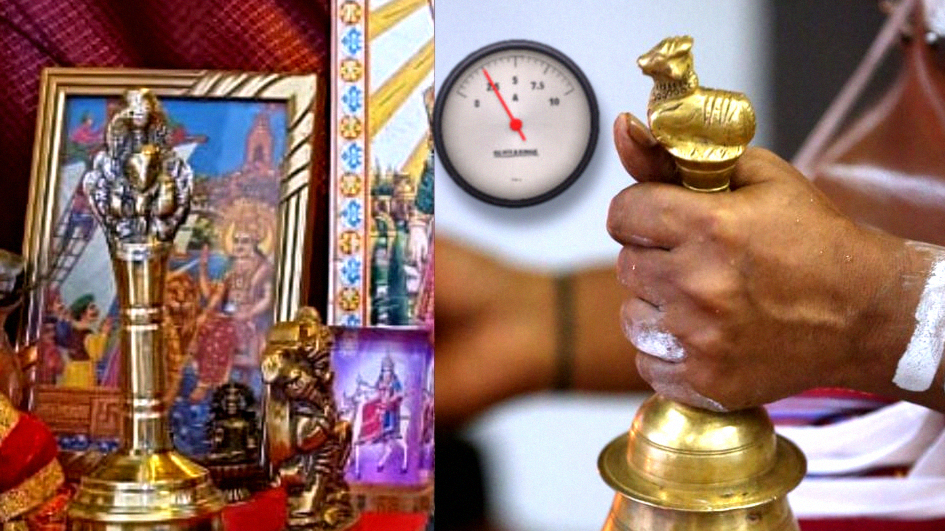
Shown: 2.5 A
